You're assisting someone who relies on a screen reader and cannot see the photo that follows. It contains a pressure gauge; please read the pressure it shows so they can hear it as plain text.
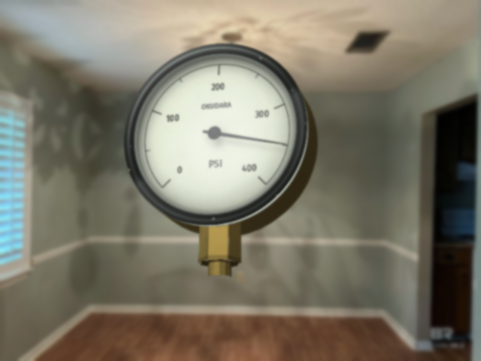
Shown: 350 psi
